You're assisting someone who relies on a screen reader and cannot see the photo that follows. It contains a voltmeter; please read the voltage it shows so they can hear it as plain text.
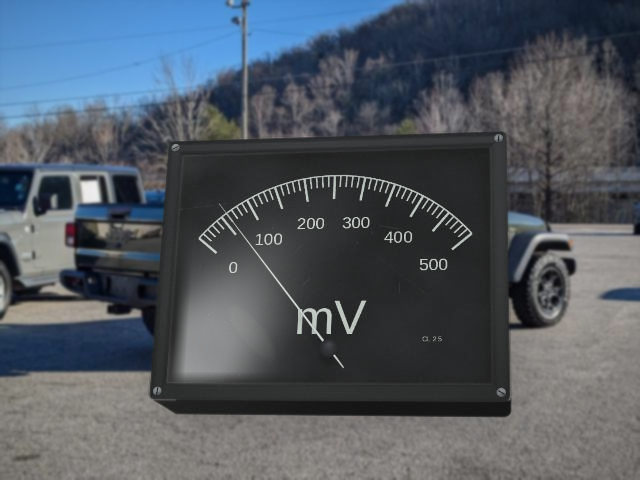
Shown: 60 mV
